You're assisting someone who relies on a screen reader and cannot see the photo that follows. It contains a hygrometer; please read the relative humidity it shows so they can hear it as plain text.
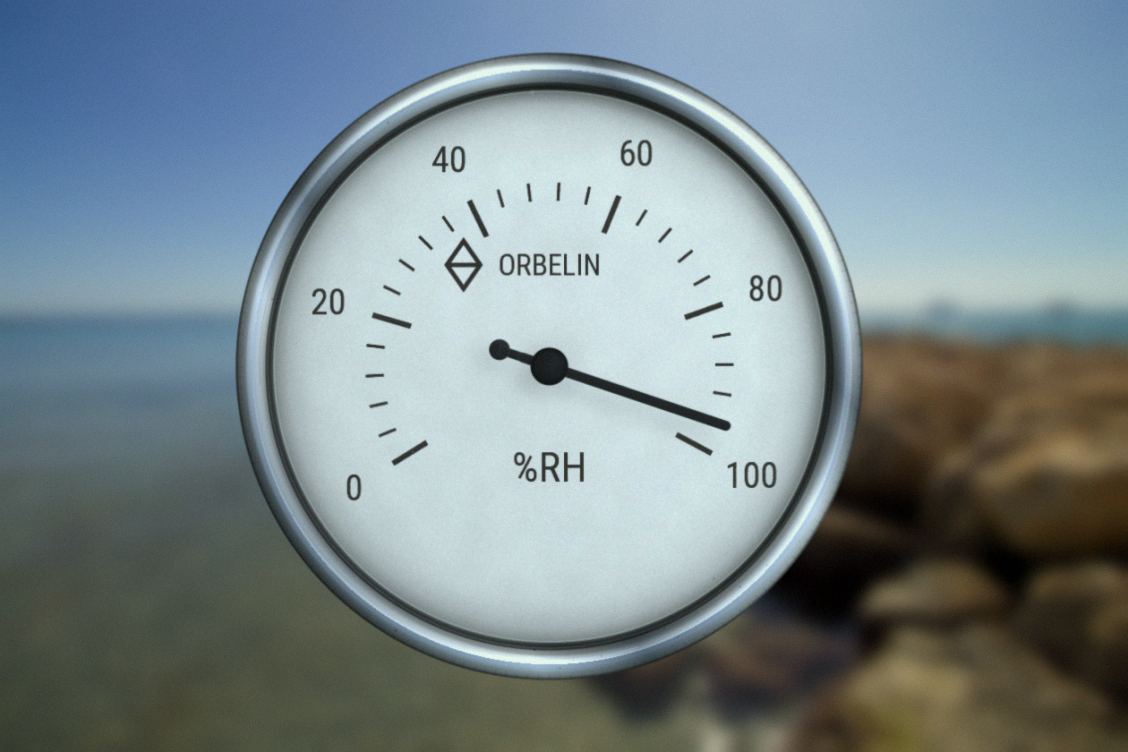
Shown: 96 %
